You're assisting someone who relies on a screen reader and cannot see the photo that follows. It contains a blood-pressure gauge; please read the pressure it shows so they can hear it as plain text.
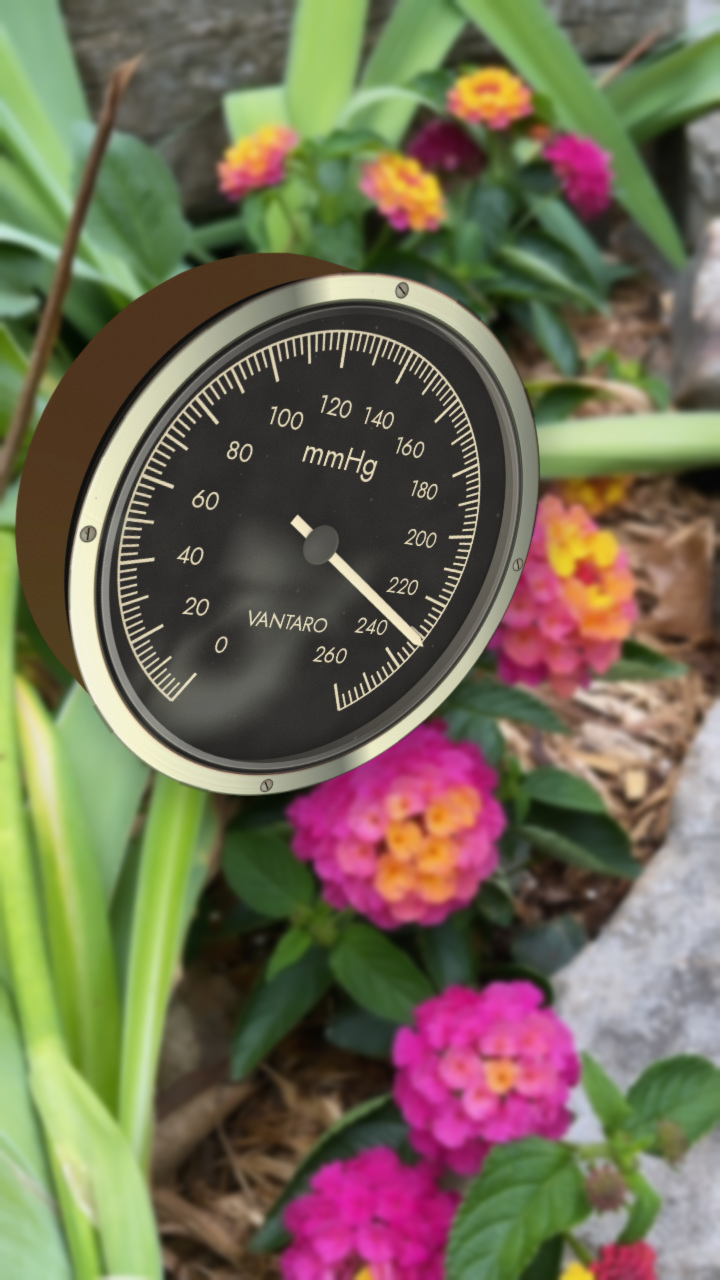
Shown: 232 mmHg
